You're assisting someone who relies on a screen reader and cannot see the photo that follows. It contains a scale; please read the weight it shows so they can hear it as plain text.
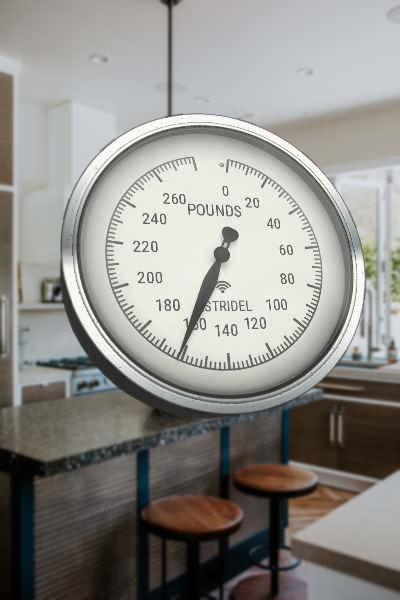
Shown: 162 lb
